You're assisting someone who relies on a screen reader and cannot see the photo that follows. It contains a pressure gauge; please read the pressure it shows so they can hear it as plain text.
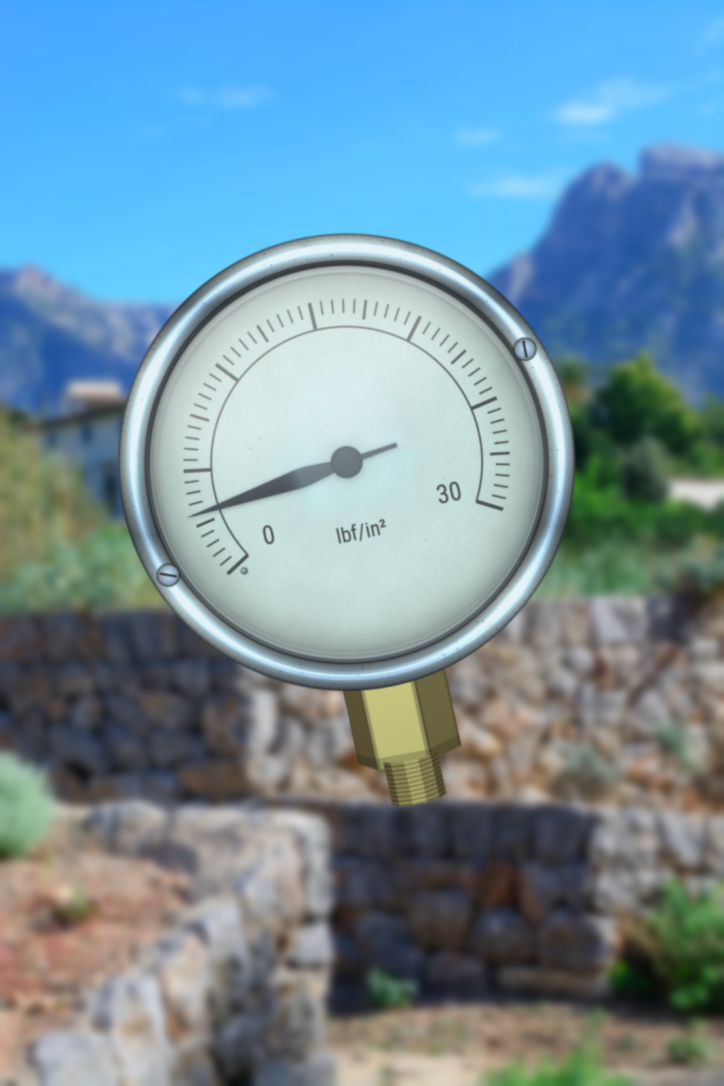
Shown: 3 psi
